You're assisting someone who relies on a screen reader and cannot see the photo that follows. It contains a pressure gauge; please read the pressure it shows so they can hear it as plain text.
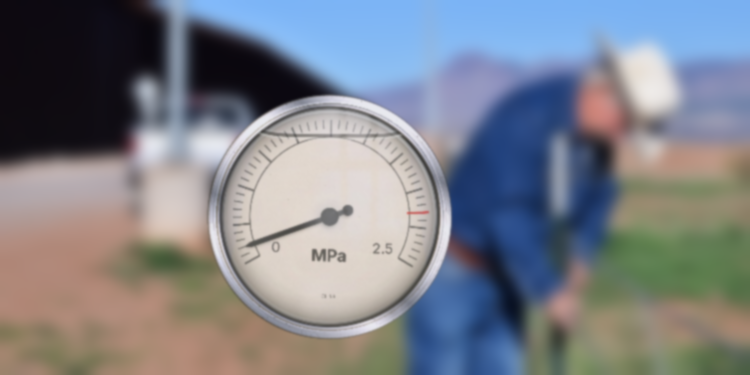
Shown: 0.1 MPa
